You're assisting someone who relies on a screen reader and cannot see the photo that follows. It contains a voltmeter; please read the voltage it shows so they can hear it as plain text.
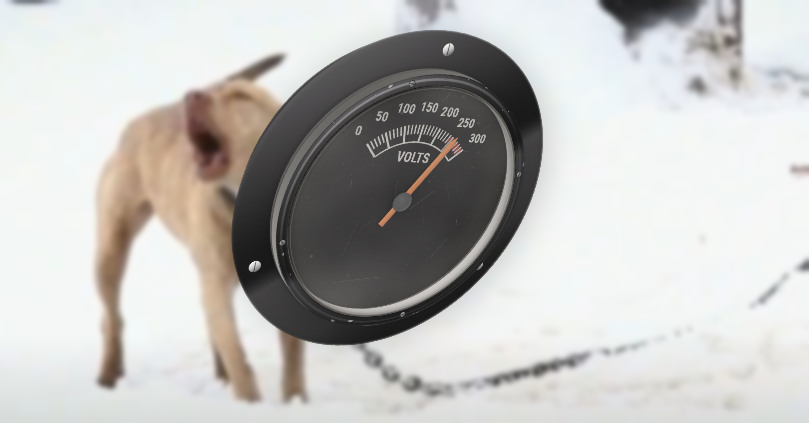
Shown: 250 V
